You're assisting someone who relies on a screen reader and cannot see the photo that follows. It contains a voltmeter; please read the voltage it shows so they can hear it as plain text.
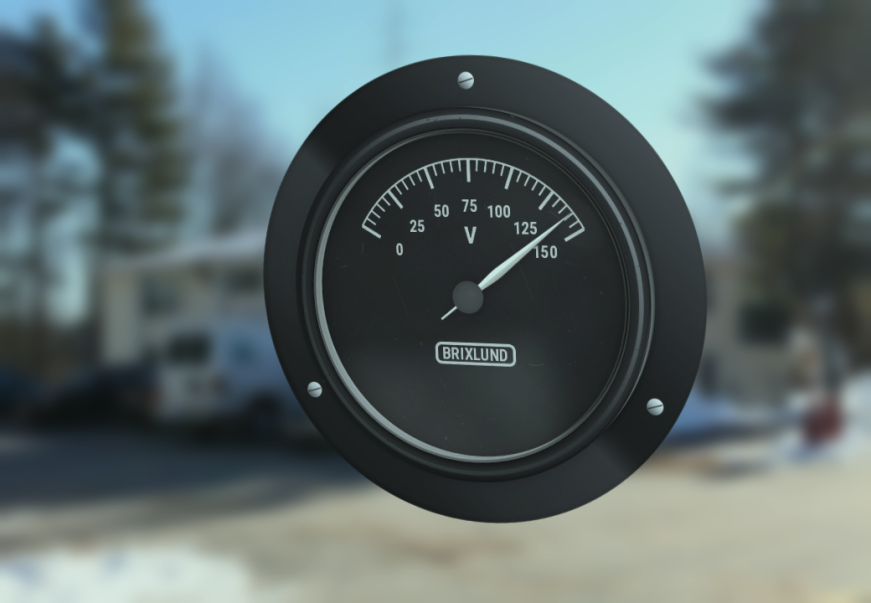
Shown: 140 V
